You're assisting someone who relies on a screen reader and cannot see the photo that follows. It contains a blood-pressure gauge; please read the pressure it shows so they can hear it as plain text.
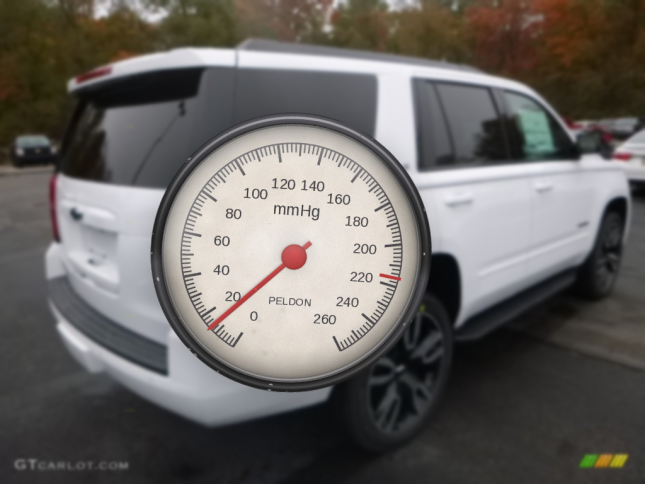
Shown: 14 mmHg
